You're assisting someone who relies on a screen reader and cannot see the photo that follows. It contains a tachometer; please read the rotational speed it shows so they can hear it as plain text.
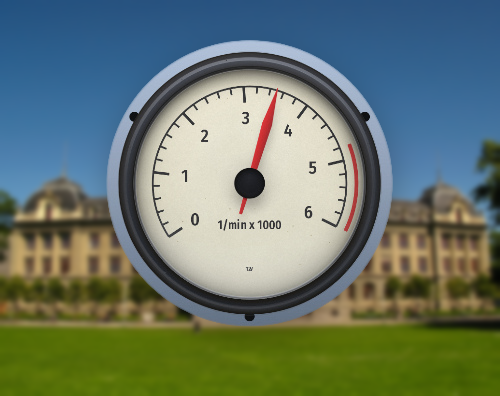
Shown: 3500 rpm
